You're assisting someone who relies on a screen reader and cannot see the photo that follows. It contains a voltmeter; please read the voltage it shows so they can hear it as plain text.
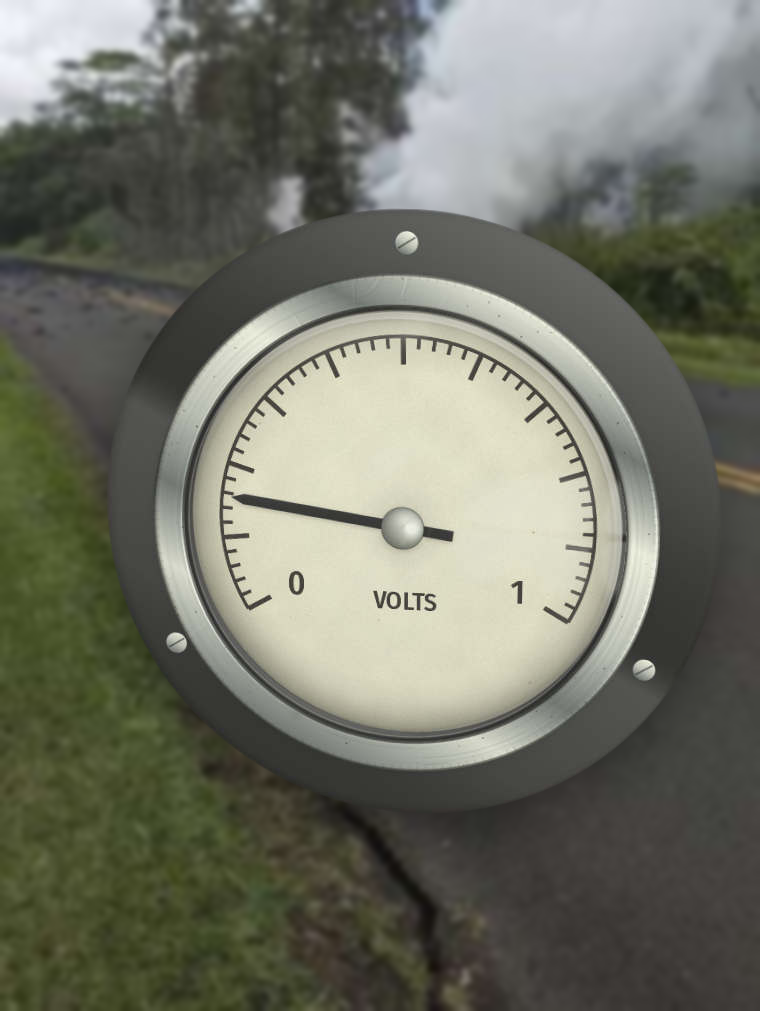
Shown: 0.16 V
